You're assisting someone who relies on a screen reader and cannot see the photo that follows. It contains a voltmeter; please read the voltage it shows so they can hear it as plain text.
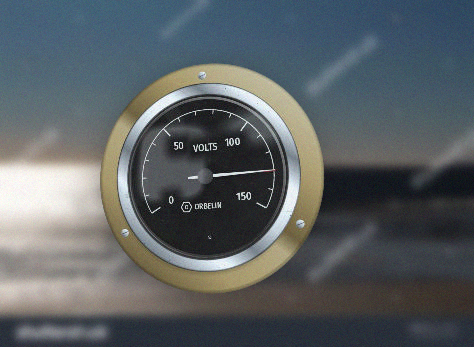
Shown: 130 V
